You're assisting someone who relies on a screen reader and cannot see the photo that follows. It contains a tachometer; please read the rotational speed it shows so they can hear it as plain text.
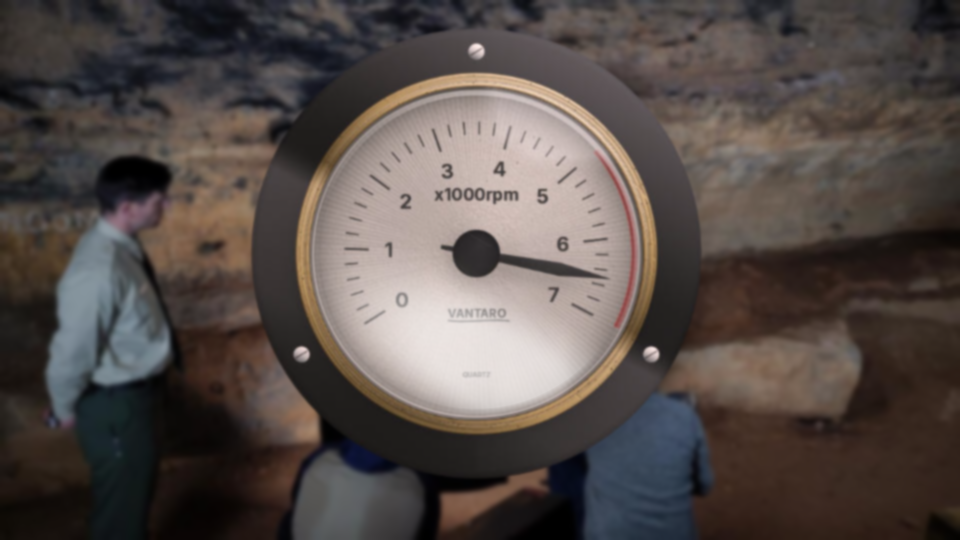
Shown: 6500 rpm
